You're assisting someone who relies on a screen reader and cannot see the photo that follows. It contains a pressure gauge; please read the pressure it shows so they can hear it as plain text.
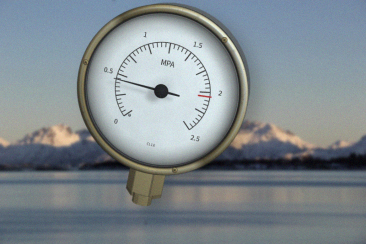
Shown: 0.45 MPa
